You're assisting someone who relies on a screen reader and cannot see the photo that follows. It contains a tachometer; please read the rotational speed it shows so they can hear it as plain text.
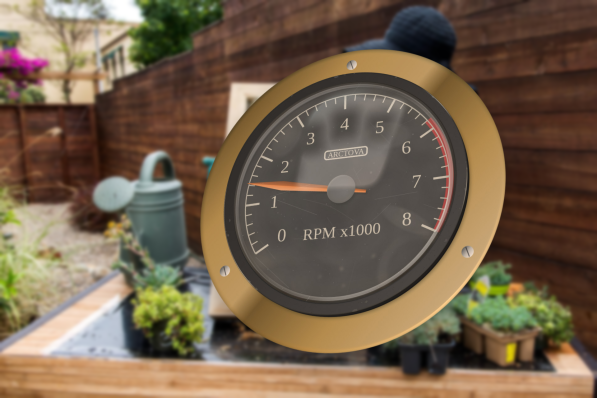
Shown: 1400 rpm
